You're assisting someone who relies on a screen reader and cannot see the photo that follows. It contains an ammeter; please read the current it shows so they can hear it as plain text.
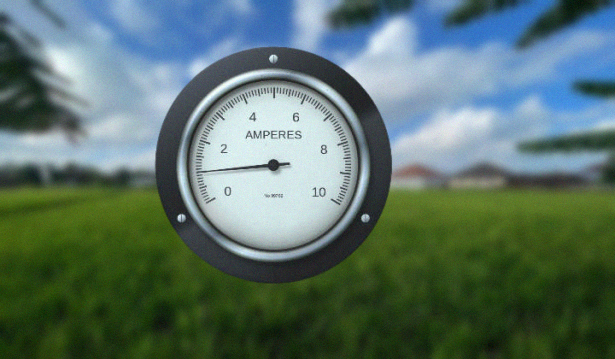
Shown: 1 A
